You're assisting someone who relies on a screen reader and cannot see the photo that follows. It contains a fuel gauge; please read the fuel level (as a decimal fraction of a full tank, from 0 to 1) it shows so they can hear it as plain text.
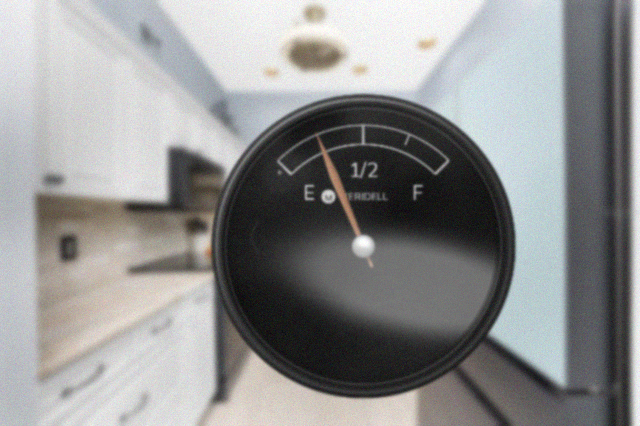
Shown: 0.25
